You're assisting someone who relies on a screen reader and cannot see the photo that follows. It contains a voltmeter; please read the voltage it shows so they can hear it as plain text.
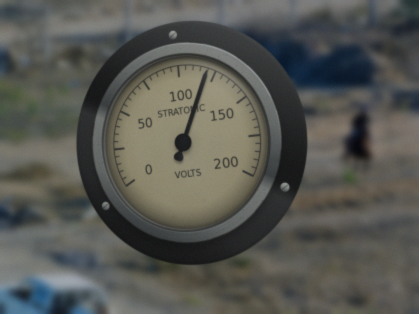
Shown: 120 V
